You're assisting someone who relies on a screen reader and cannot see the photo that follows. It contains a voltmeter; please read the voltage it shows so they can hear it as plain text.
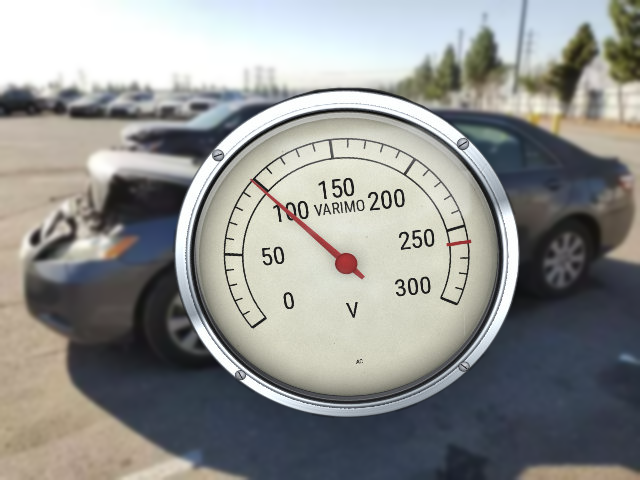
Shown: 100 V
